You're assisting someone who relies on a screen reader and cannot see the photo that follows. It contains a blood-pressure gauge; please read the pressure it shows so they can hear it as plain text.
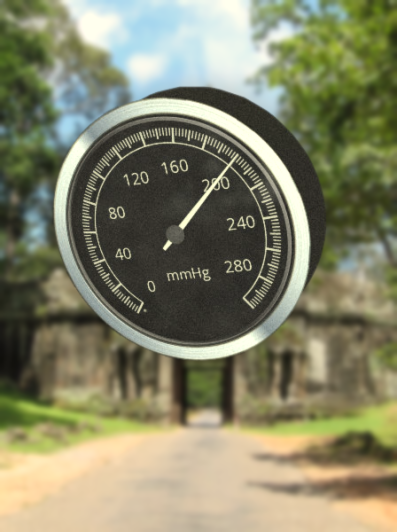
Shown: 200 mmHg
